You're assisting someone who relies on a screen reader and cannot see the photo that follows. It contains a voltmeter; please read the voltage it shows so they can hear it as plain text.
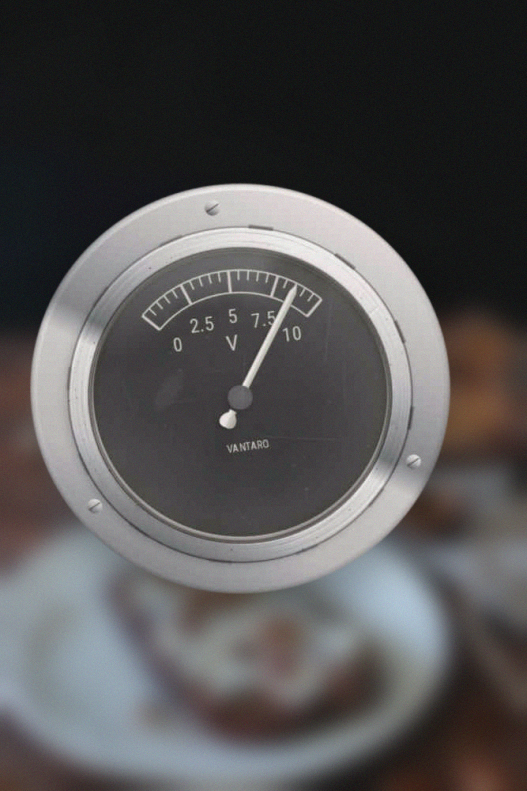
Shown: 8.5 V
